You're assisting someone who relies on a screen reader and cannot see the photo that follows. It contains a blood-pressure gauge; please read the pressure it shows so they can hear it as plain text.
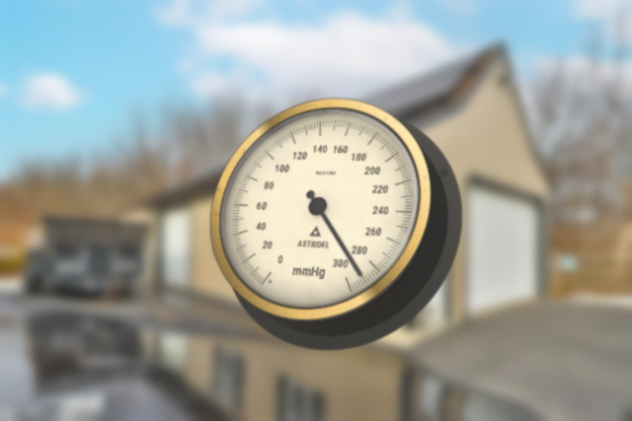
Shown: 290 mmHg
